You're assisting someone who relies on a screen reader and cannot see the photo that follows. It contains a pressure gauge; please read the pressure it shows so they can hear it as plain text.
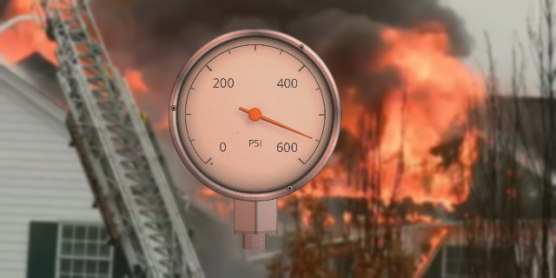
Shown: 550 psi
